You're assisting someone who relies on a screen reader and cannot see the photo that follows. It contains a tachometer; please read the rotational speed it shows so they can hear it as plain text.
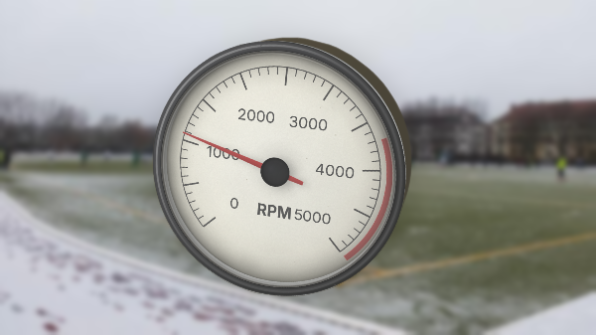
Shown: 1100 rpm
